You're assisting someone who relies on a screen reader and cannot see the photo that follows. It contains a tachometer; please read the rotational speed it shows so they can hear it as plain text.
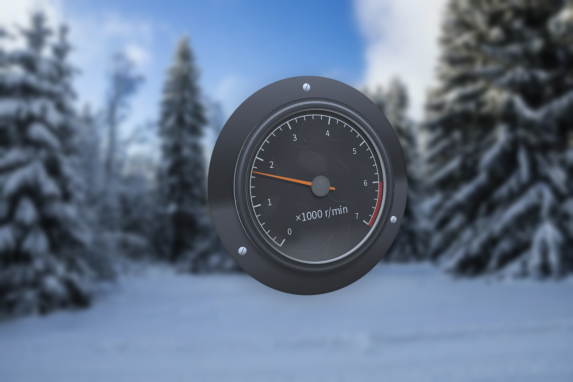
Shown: 1700 rpm
